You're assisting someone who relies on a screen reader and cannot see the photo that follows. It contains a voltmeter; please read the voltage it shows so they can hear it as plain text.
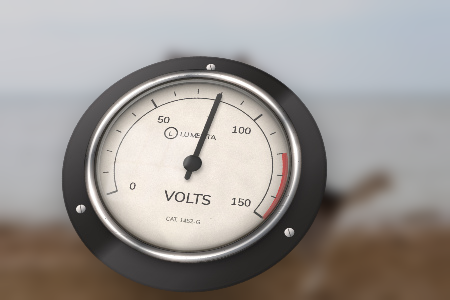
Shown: 80 V
